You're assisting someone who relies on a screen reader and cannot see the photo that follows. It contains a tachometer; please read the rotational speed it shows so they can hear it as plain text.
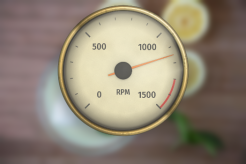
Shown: 1150 rpm
